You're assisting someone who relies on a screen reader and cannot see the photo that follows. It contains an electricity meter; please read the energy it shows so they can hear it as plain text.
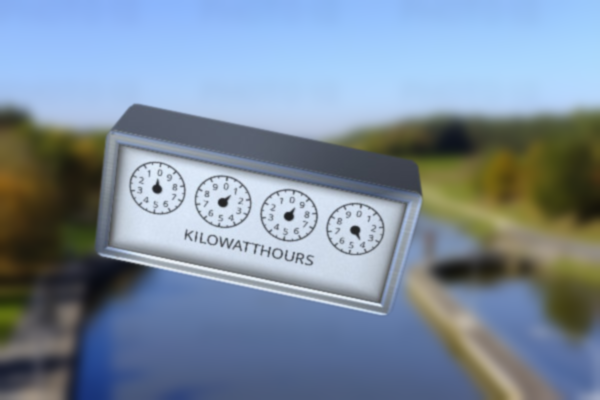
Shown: 94 kWh
